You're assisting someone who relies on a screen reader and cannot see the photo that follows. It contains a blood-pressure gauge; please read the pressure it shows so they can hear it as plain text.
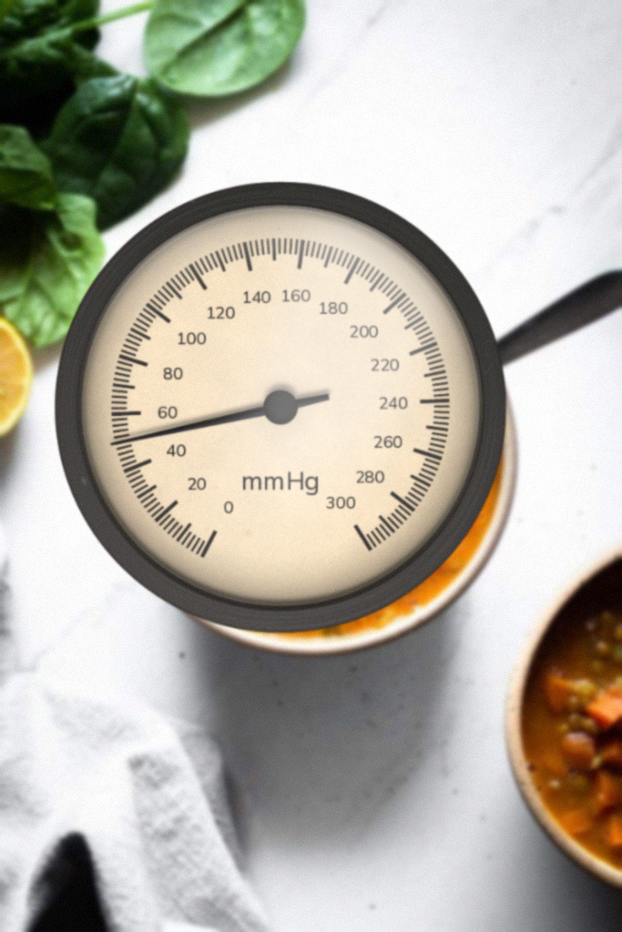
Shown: 50 mmHg
